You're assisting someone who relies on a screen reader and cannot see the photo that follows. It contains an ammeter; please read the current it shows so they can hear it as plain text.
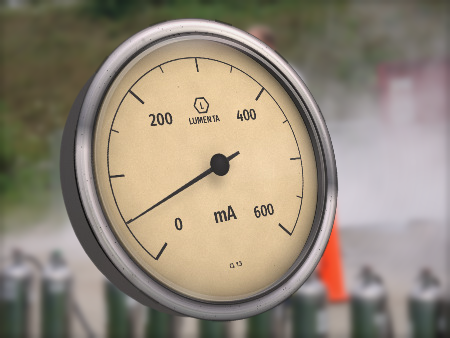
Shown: 50 mA
